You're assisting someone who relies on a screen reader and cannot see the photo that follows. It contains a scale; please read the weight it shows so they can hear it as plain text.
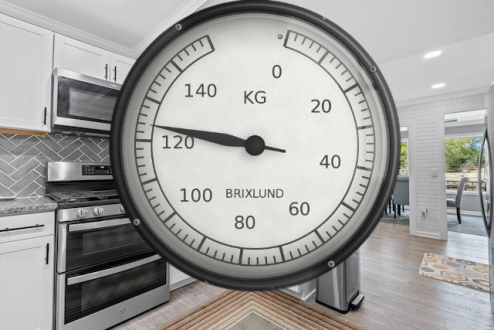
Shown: 124 kg
